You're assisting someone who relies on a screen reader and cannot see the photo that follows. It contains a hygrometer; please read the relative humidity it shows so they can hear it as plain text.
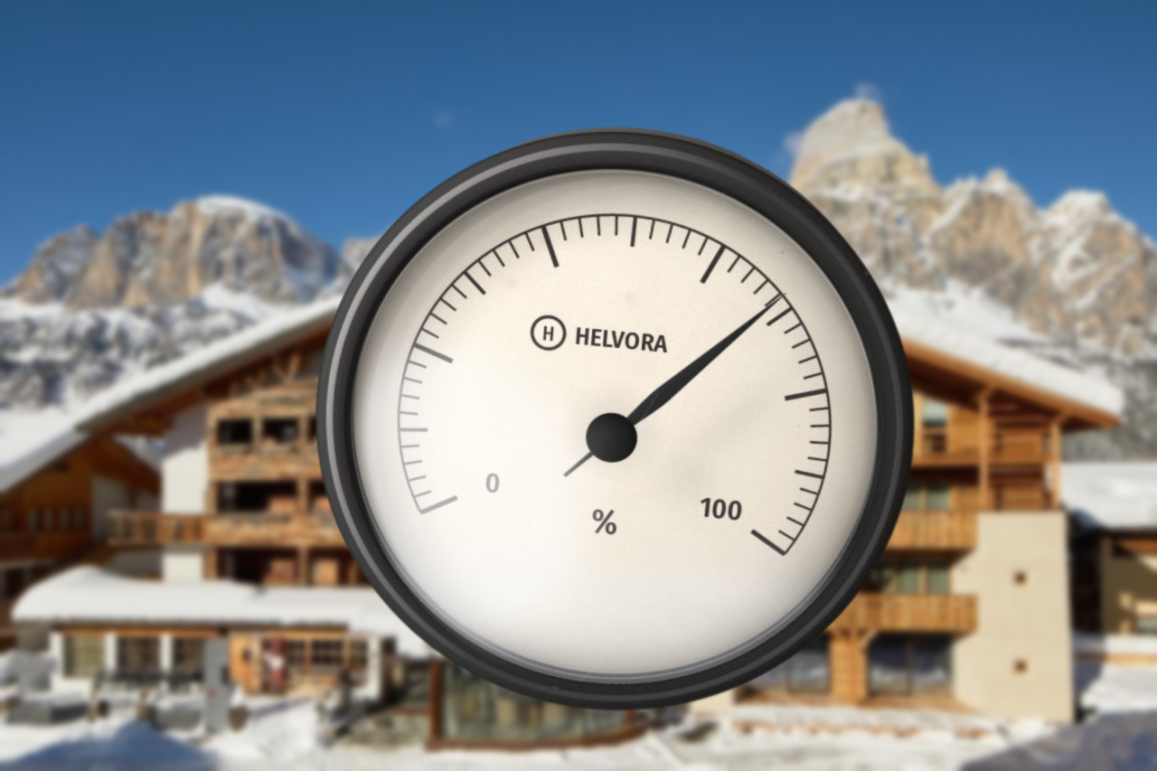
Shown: 68 %
